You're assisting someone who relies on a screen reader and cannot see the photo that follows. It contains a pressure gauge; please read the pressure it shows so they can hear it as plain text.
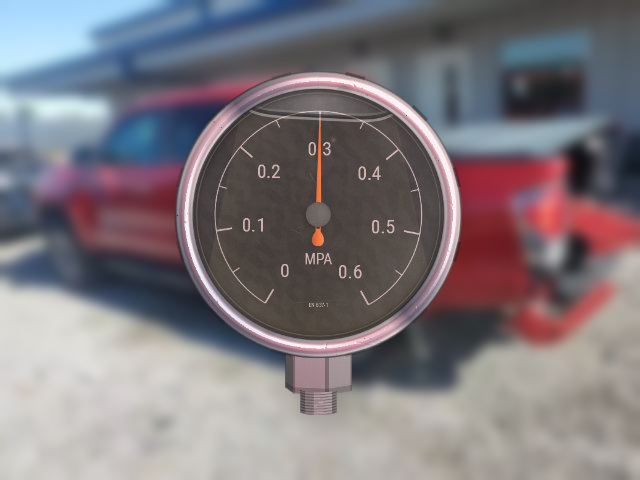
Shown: 0.3 MPa
